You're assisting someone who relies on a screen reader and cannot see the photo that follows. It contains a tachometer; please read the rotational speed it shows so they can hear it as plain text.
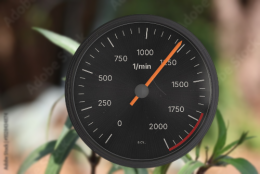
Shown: 1225 rpm
